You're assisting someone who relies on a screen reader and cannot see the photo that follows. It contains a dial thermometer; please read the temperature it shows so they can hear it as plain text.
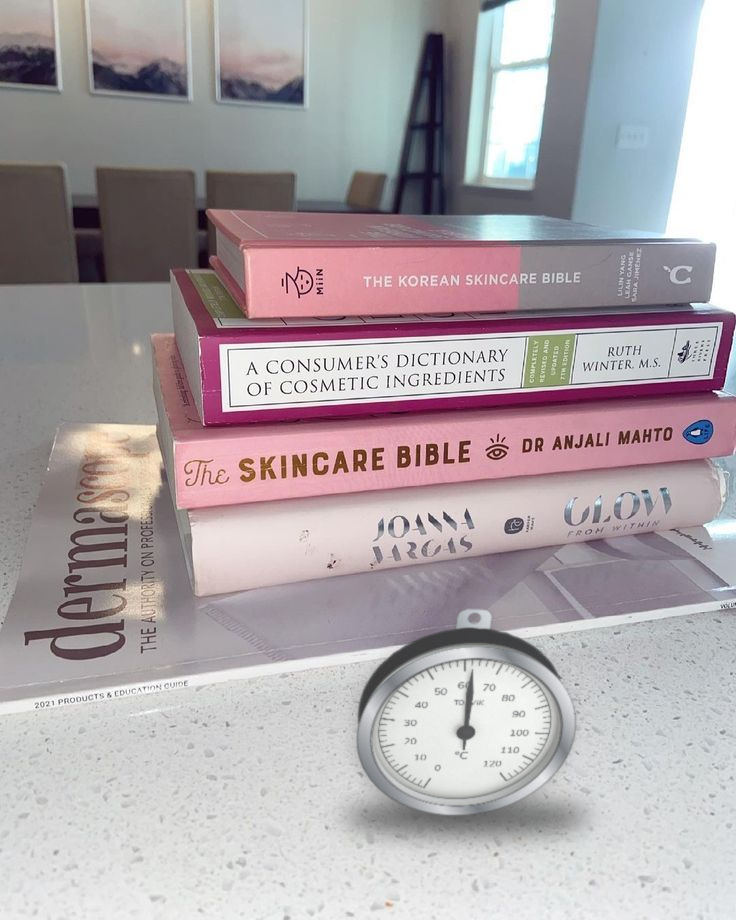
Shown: 62 °C
